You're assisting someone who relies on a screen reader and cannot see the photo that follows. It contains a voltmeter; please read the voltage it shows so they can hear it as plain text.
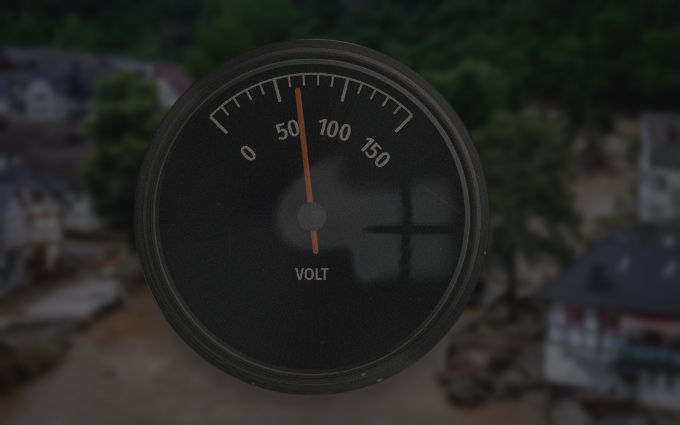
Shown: 65 V
